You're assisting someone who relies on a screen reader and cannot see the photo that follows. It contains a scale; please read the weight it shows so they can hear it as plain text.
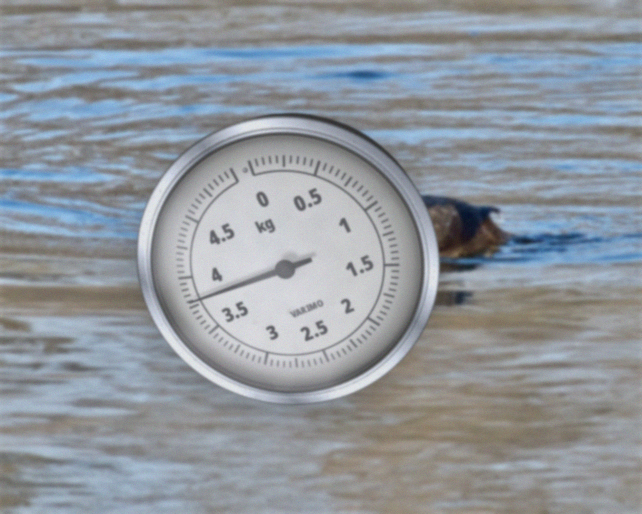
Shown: 3.8 kg
